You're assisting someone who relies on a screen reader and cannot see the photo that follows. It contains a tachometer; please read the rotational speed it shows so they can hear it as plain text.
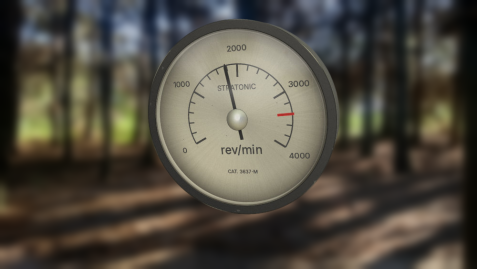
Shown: 1800 rpm
